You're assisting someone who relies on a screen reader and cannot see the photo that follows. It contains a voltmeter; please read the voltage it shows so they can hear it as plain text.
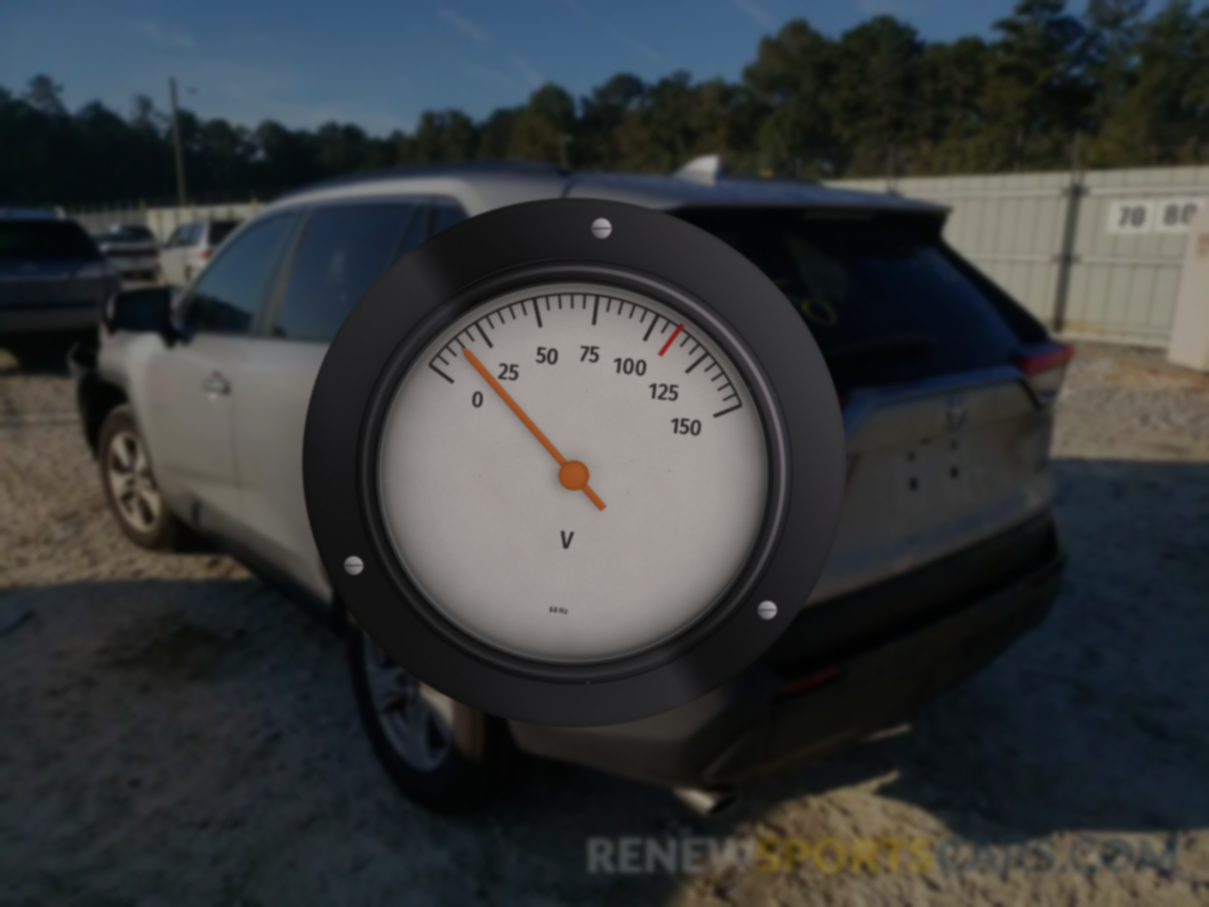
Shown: 15 V
